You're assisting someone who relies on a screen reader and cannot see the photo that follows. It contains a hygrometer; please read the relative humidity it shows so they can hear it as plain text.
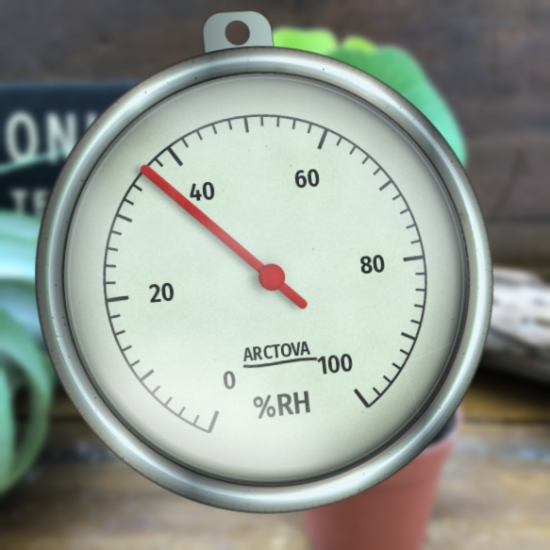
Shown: 36 %
